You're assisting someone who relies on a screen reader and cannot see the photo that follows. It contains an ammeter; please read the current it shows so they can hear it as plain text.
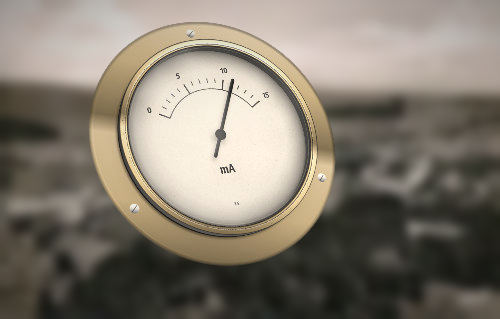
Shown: 11 mA
